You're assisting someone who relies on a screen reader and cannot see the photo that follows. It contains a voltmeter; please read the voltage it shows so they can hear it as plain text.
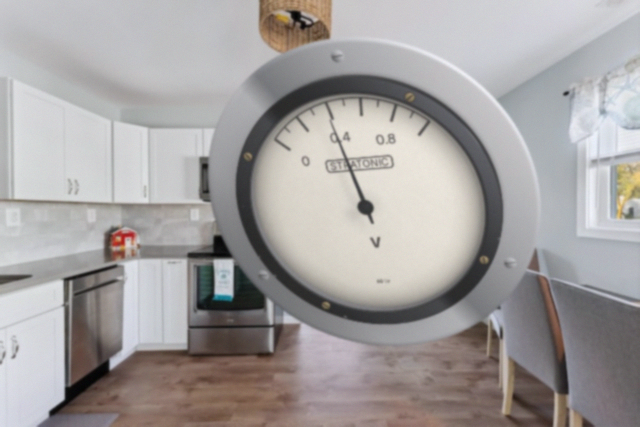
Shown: 0.4 V
